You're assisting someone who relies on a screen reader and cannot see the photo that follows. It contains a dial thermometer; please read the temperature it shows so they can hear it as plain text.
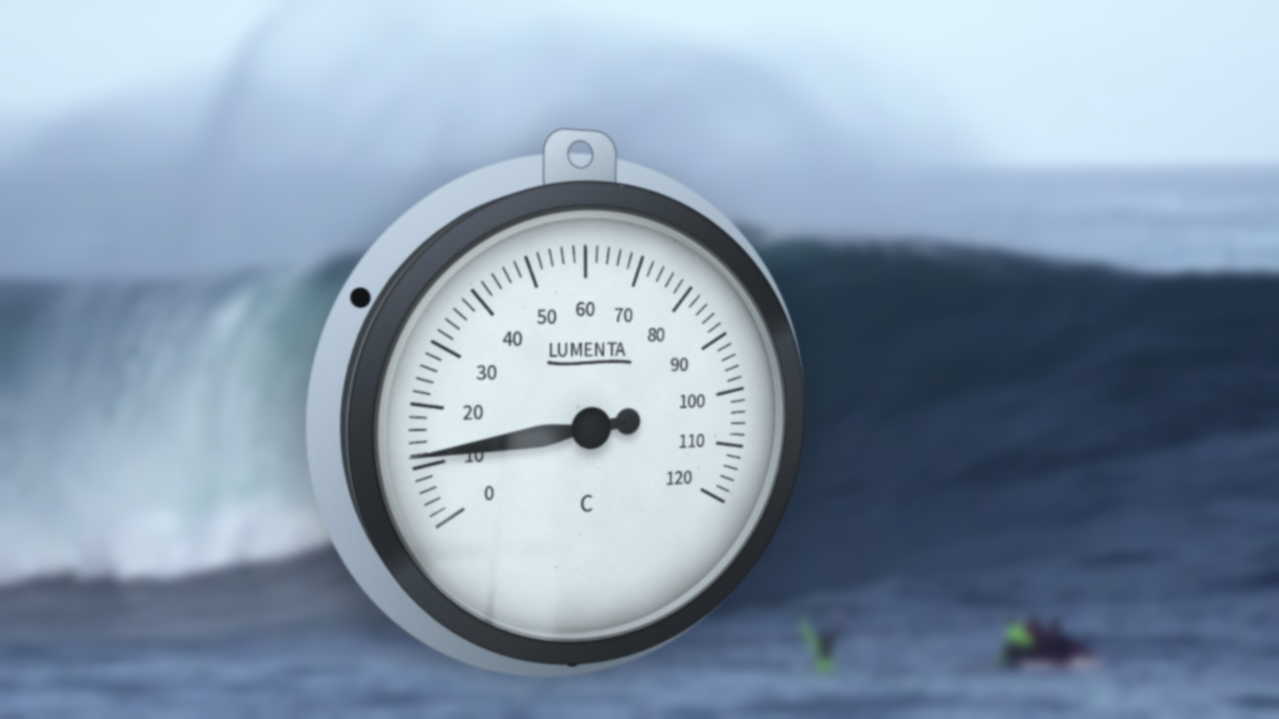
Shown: 12 °C
